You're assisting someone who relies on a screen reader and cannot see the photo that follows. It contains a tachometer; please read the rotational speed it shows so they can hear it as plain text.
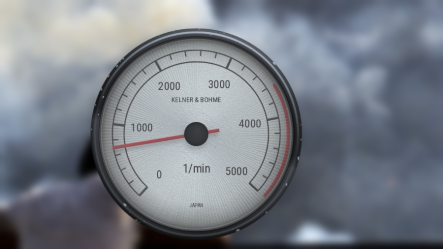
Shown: 700 rpm
